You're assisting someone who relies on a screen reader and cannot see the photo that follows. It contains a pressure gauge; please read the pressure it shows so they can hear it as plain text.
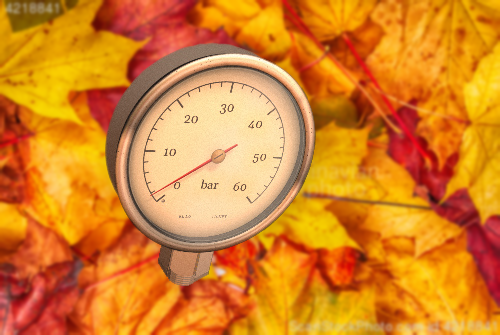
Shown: 2 bar
